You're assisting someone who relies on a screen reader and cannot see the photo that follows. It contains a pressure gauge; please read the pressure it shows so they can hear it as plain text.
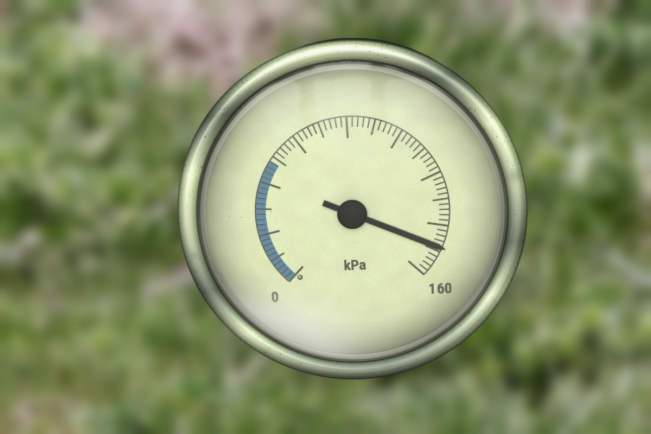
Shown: 148 kPa
